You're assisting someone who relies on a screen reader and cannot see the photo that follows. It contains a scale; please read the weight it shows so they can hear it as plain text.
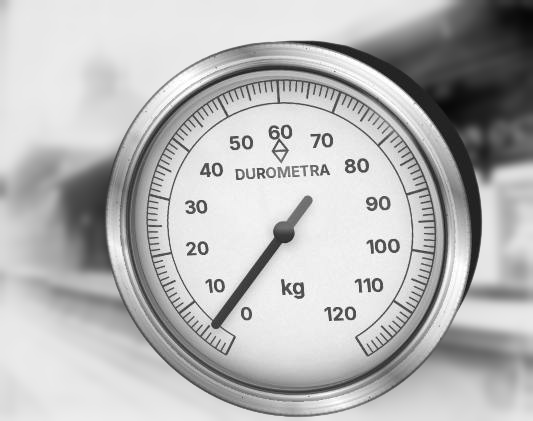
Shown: 4 kg
